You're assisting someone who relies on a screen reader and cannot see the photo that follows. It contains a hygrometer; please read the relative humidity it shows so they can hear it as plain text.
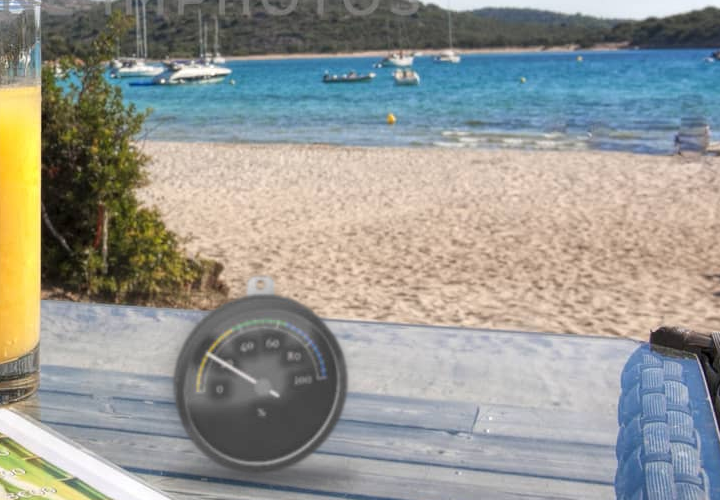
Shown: 20 %
